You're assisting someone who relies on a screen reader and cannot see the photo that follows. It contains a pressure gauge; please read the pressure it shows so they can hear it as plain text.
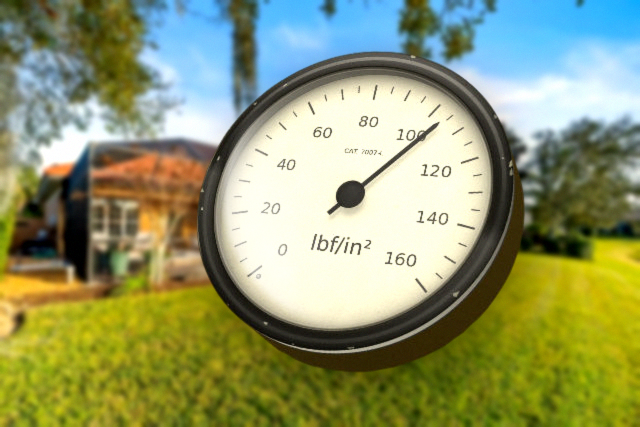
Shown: 105 psi
